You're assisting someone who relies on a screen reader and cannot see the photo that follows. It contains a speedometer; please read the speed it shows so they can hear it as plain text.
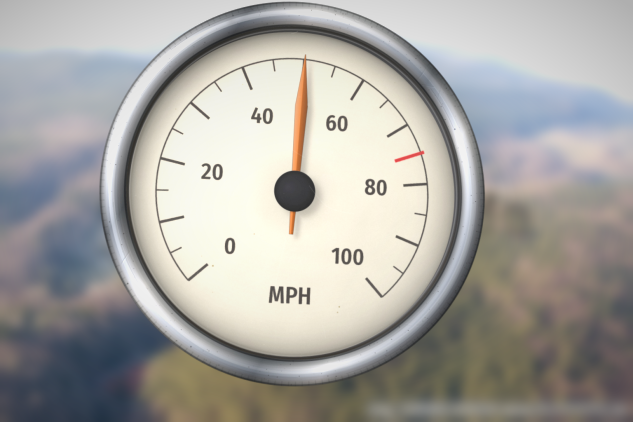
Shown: 50 mph
